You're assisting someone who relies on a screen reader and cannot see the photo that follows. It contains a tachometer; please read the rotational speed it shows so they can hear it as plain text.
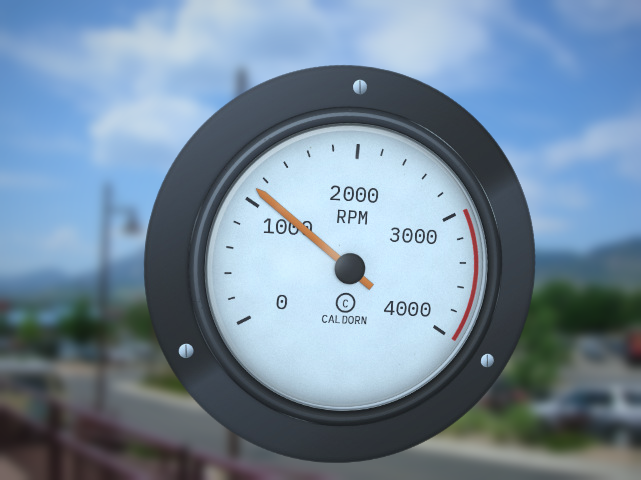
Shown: 1100 rpm
